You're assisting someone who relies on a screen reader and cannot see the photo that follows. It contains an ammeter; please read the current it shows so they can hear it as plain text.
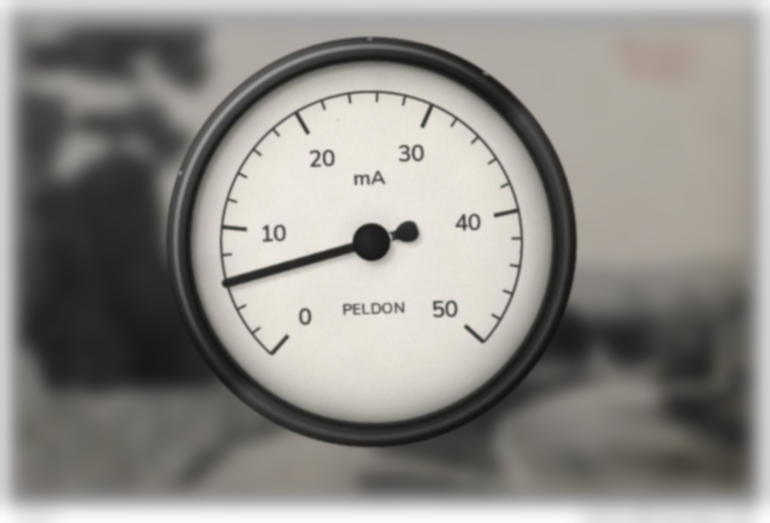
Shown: 6 mA
